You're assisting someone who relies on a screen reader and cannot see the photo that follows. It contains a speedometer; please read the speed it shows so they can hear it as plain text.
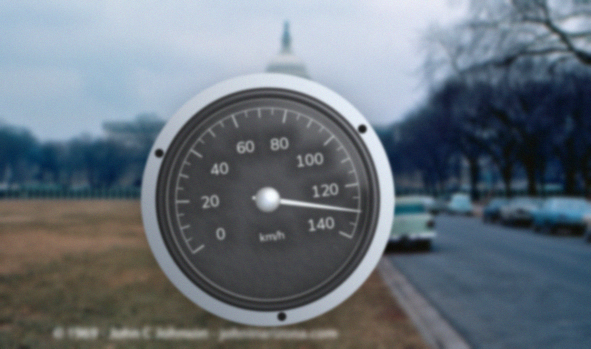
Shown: 130 km/h
